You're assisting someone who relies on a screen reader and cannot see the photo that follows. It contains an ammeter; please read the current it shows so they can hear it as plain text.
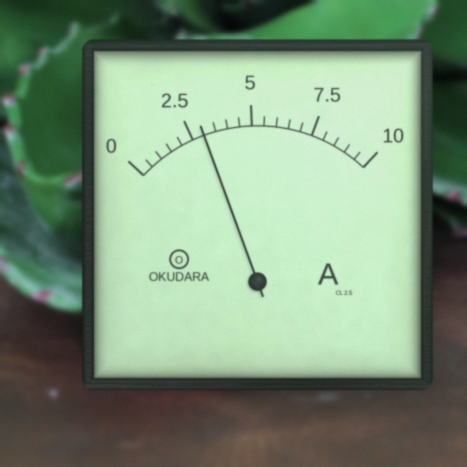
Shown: 3 A
